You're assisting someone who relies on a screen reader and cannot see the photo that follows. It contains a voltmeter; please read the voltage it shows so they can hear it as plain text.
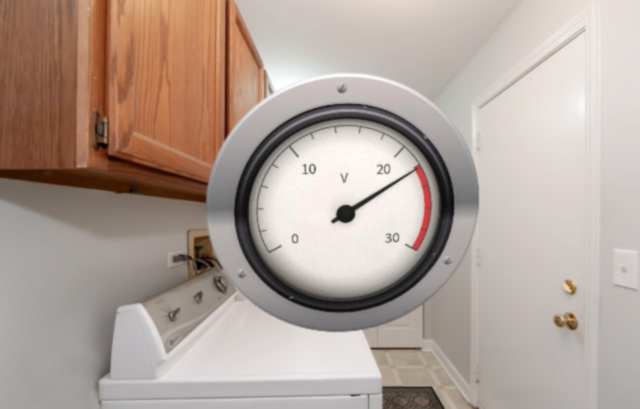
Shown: 22 V
